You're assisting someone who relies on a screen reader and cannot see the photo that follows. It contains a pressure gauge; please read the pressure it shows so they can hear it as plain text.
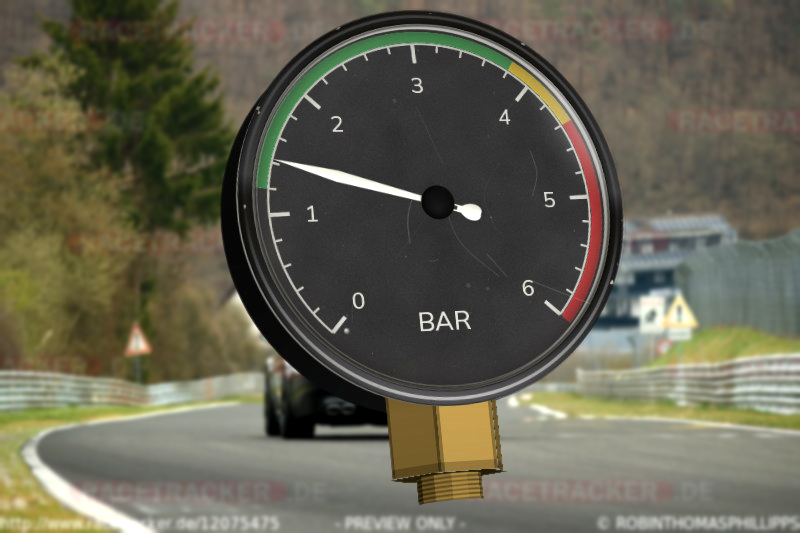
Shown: 1.4 bar
